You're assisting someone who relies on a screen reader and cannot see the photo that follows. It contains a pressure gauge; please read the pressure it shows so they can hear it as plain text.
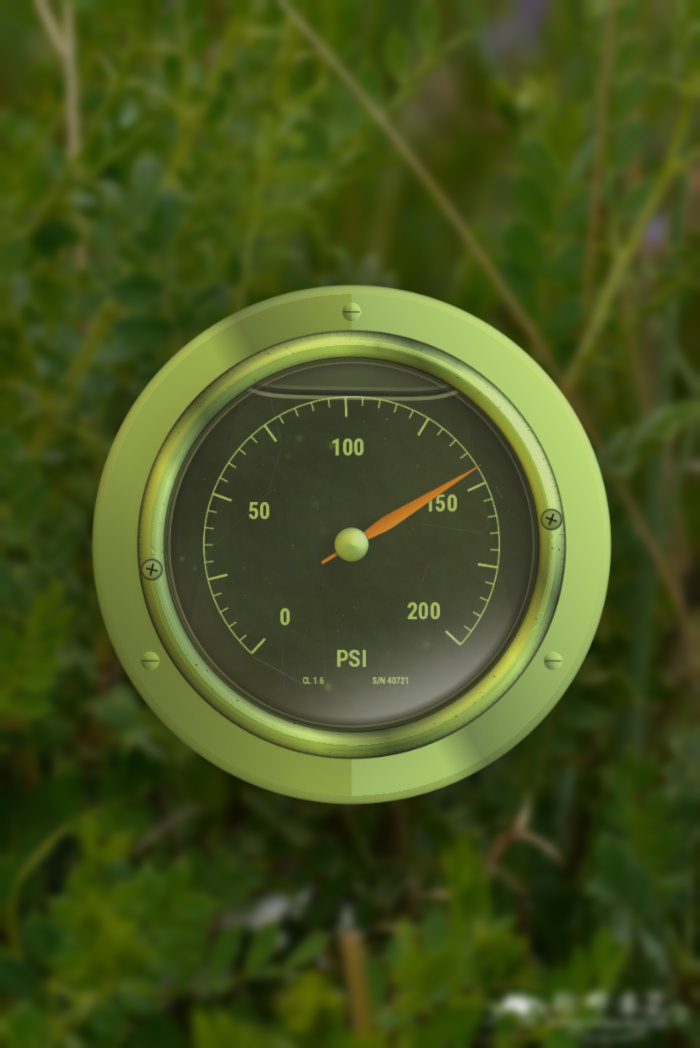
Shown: 145 psi
